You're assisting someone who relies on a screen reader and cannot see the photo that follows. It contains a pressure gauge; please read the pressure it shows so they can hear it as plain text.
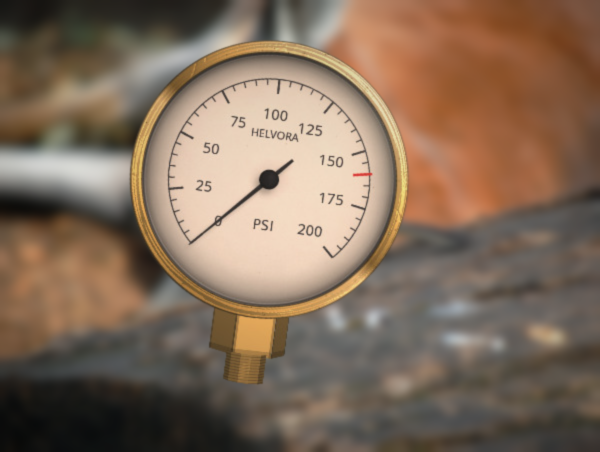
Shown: 0 psi
